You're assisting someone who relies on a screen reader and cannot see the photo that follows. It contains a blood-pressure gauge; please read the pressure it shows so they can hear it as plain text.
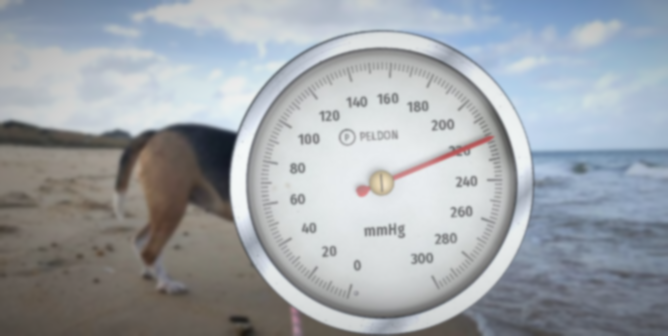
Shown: 220 mmHg
